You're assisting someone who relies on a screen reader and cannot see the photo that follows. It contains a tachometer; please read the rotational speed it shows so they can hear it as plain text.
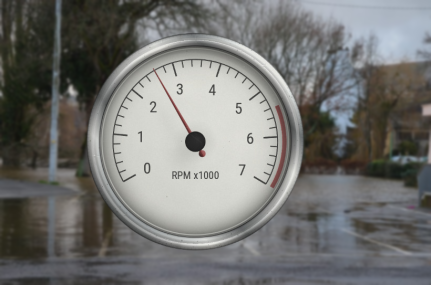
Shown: 2600 rpm
